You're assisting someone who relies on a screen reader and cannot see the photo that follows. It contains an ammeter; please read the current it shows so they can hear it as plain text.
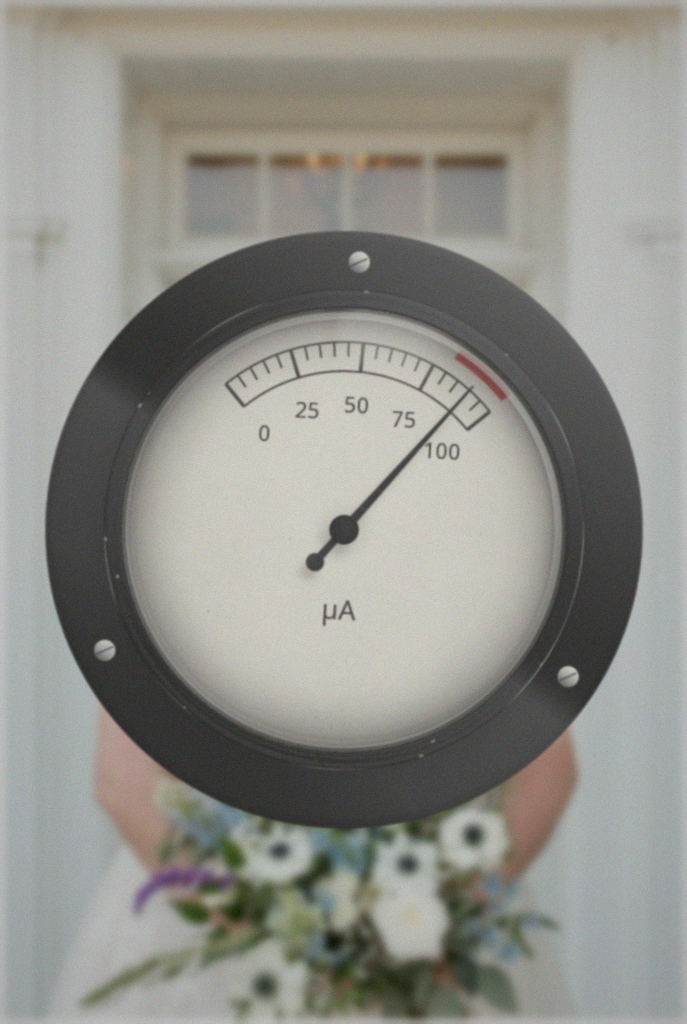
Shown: 90 µA
